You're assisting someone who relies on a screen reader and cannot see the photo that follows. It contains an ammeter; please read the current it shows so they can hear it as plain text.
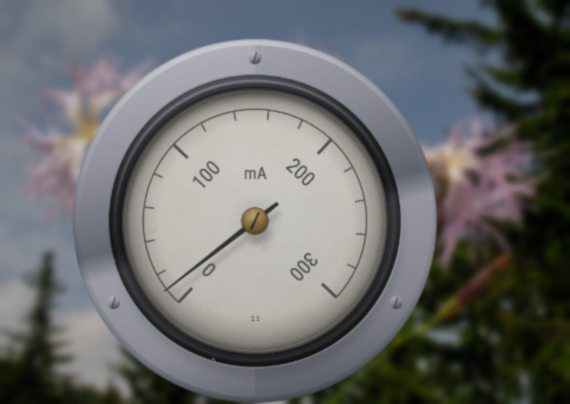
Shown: 10 mA
